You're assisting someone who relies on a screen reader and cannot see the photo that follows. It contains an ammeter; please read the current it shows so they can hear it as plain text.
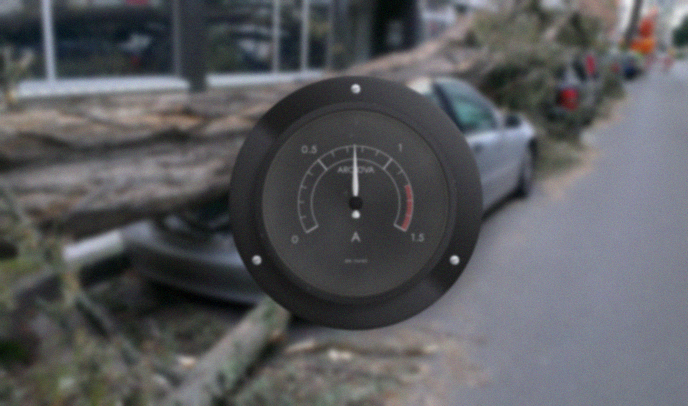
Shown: 0.75 A
